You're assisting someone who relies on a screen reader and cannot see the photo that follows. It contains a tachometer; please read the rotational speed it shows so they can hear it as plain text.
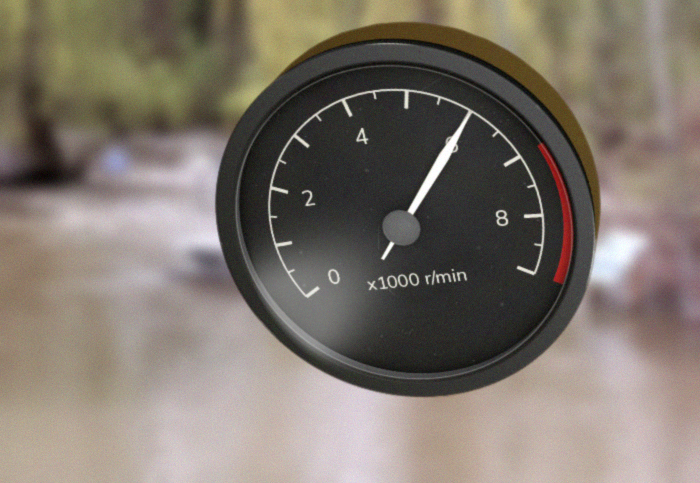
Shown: 6000 rpm
